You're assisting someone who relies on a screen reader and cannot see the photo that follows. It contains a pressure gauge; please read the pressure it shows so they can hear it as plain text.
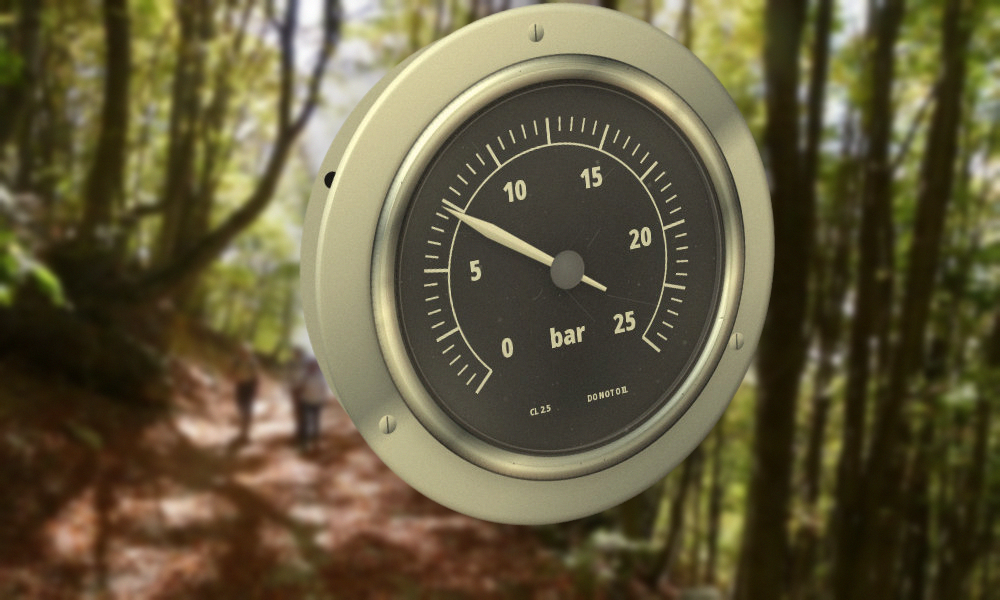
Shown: 7.25 bar
